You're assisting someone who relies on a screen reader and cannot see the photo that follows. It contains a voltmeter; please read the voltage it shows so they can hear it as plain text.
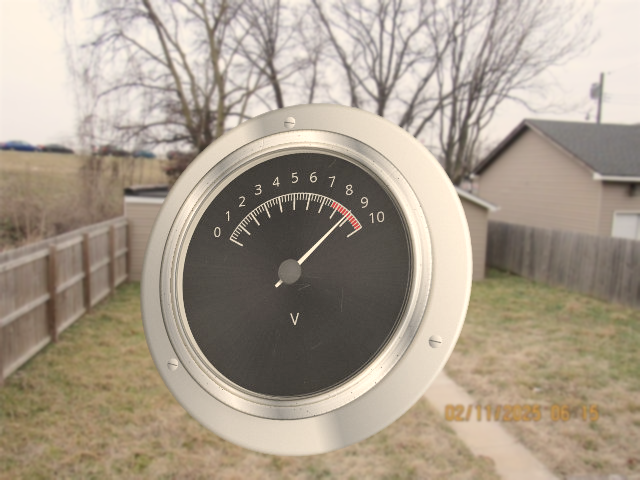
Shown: 9 V
